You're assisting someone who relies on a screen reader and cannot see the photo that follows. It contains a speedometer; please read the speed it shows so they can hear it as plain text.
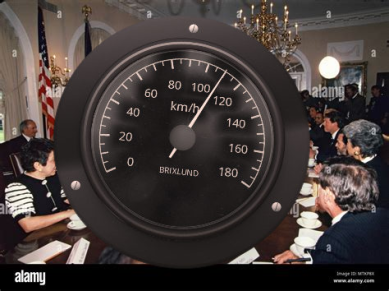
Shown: 110 km/h
